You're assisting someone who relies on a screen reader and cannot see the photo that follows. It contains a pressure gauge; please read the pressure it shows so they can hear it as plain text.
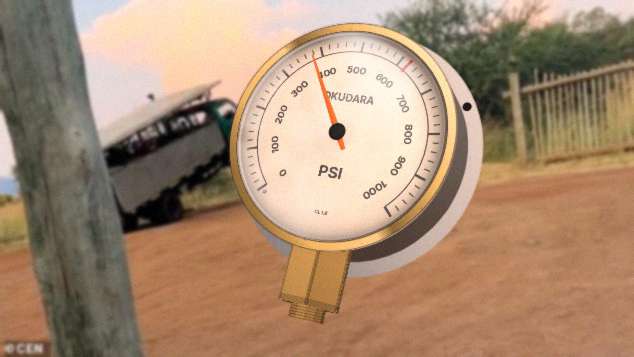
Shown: 380 psi
